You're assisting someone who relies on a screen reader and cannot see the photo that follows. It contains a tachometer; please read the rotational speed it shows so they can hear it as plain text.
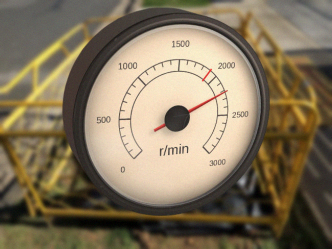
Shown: 2200 rpm
